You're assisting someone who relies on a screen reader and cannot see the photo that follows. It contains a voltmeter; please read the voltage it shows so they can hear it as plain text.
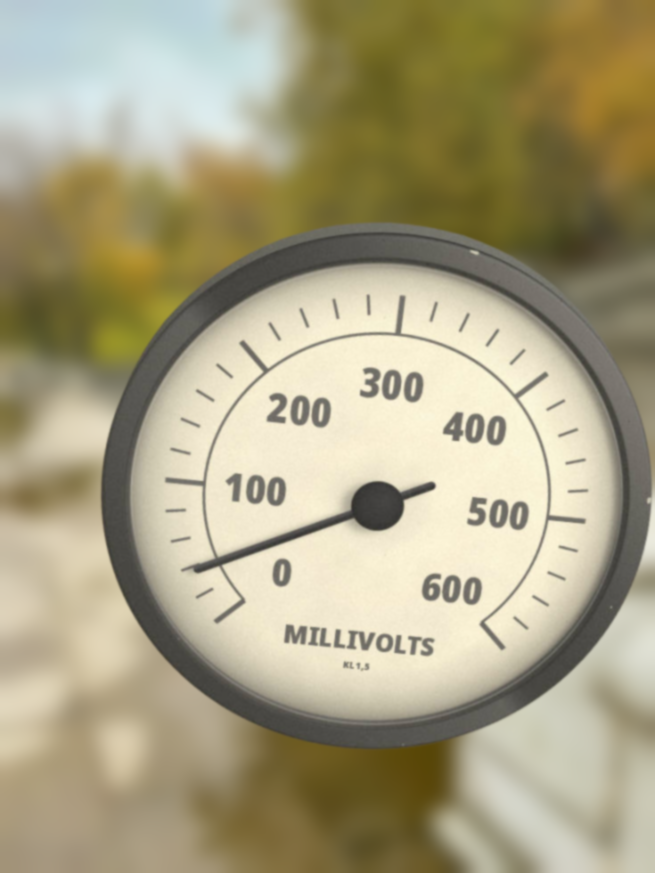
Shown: 40 mV
